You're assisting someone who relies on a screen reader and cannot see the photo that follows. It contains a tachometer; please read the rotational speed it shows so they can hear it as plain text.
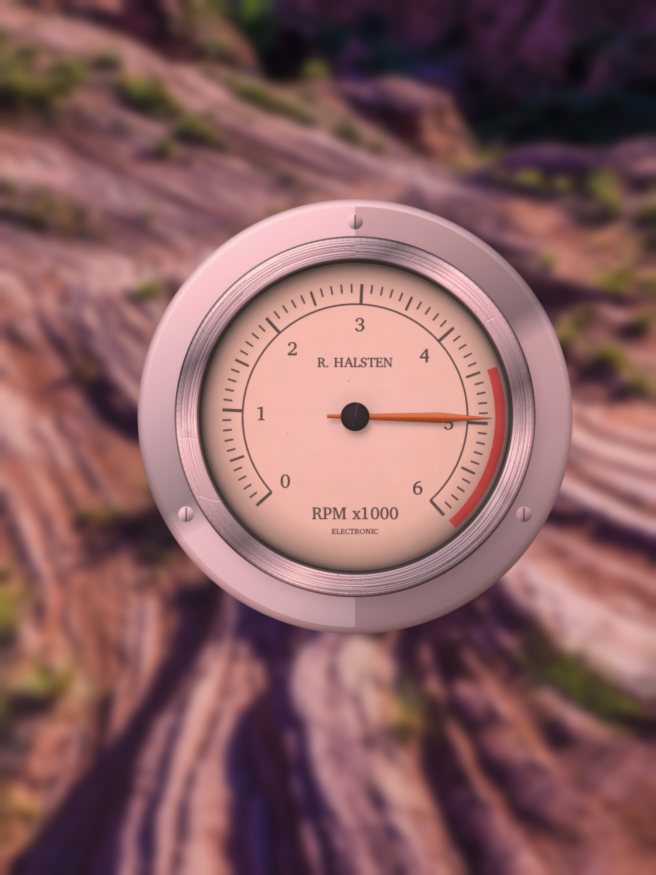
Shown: 4950 rpm
